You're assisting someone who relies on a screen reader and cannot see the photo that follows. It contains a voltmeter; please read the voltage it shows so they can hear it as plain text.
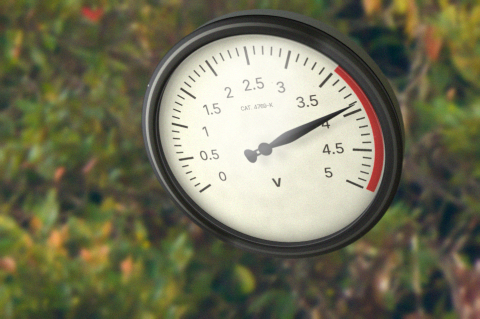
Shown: 3.9 V
